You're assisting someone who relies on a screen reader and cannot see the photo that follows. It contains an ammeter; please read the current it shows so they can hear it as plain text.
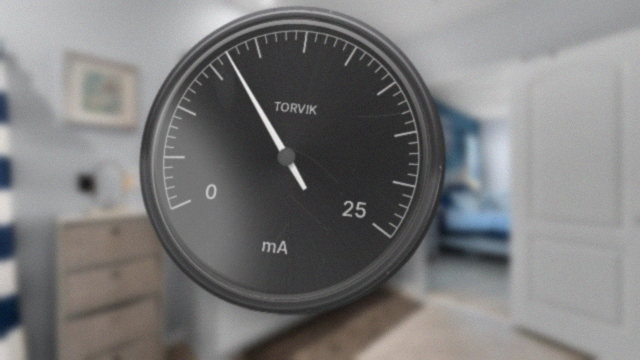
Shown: 8.5 mA
